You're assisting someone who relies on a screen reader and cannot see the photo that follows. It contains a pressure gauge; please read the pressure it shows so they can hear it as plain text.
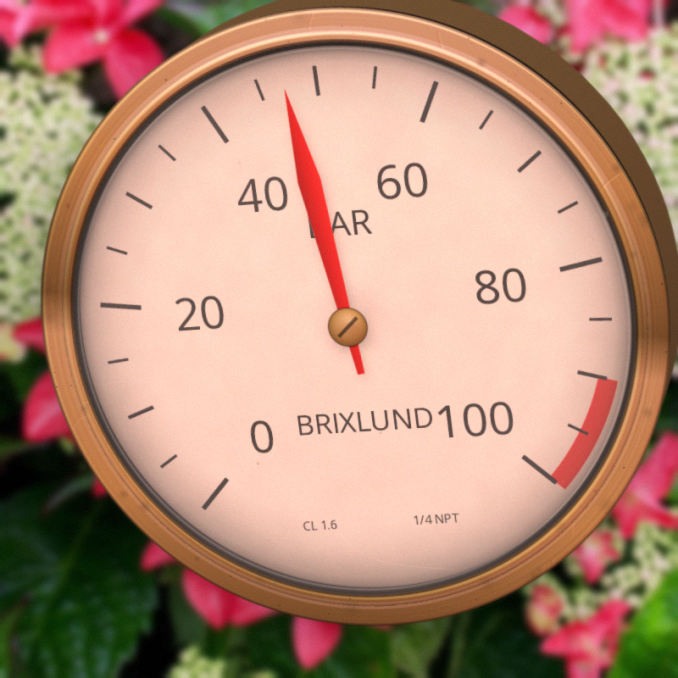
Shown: 47.5 bar
